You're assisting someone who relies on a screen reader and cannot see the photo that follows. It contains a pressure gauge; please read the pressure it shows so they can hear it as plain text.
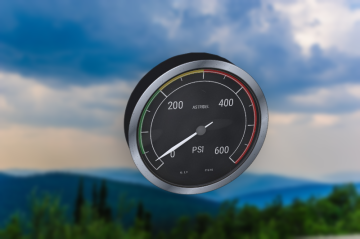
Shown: 25 psi
